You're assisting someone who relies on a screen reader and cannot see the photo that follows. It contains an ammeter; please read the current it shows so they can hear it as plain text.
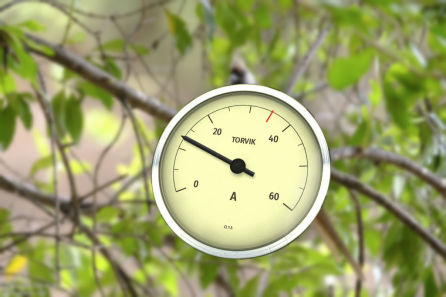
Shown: 12.5 A
